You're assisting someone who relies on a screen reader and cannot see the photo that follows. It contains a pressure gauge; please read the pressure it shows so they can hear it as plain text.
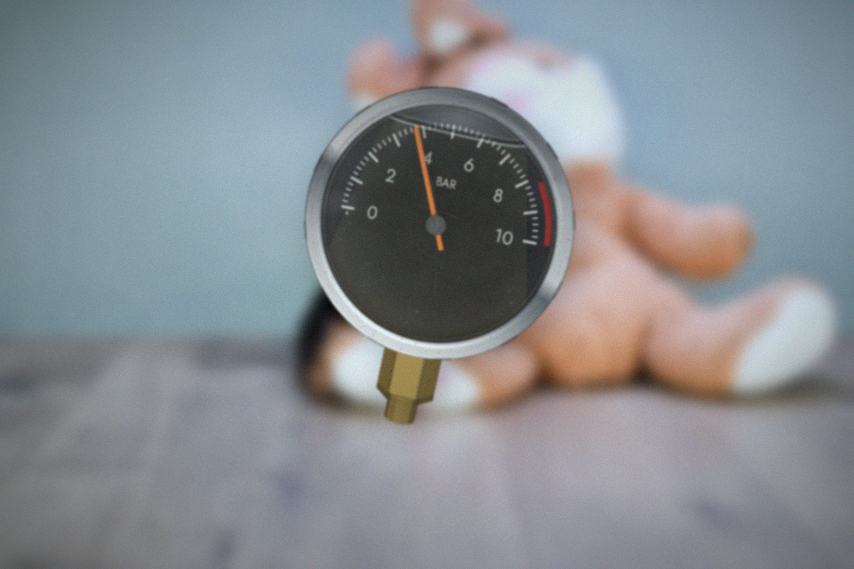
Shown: 3.8 bar
